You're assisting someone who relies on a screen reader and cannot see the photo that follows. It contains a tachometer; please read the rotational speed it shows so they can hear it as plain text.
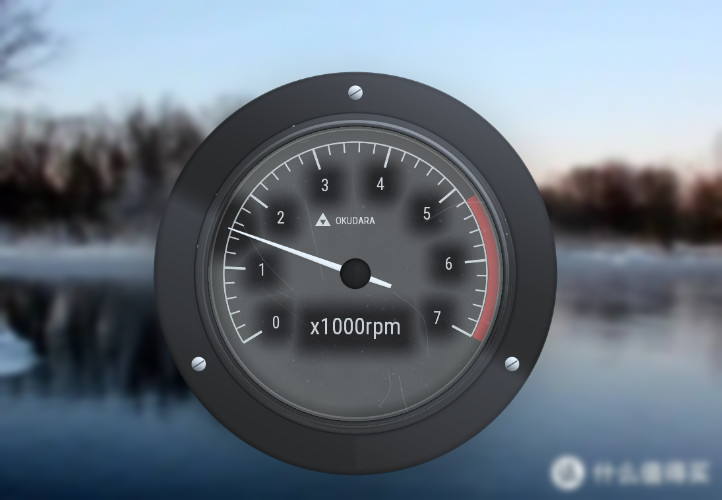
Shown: 1500 rpm
